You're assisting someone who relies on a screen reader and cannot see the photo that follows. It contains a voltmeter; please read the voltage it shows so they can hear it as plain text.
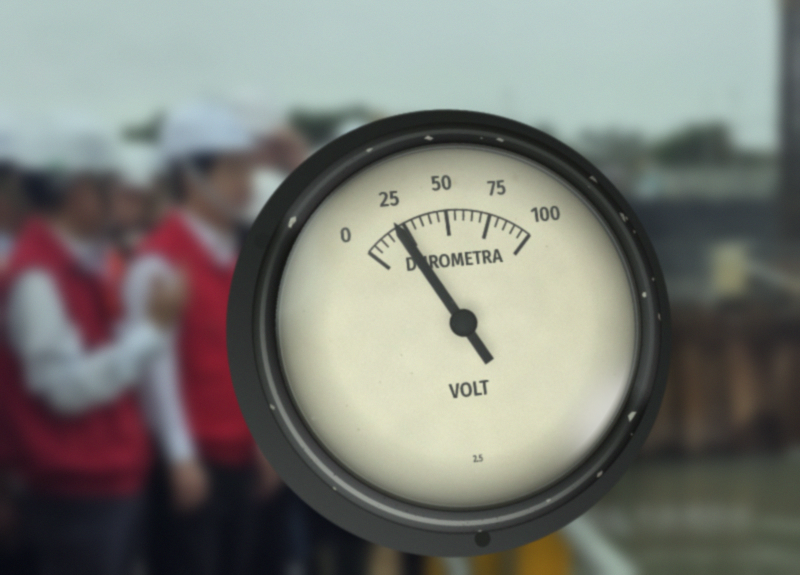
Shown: 20 V
